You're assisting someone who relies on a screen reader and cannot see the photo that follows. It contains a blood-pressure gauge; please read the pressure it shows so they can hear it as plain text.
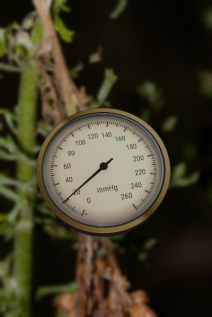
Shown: 20 mmHg
